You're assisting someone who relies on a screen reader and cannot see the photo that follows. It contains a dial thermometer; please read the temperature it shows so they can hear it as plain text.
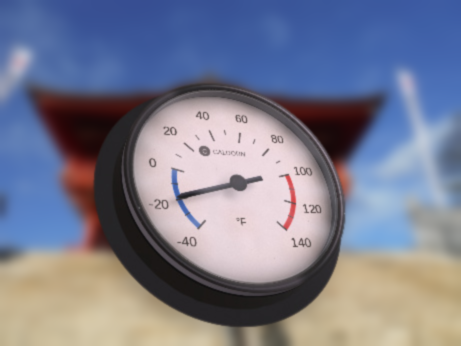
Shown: -20 °F
